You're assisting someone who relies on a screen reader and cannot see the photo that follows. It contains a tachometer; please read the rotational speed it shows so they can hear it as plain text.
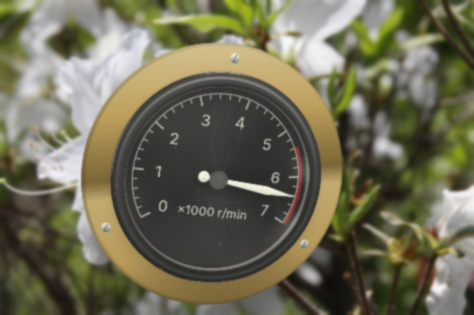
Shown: 6400 rpm
